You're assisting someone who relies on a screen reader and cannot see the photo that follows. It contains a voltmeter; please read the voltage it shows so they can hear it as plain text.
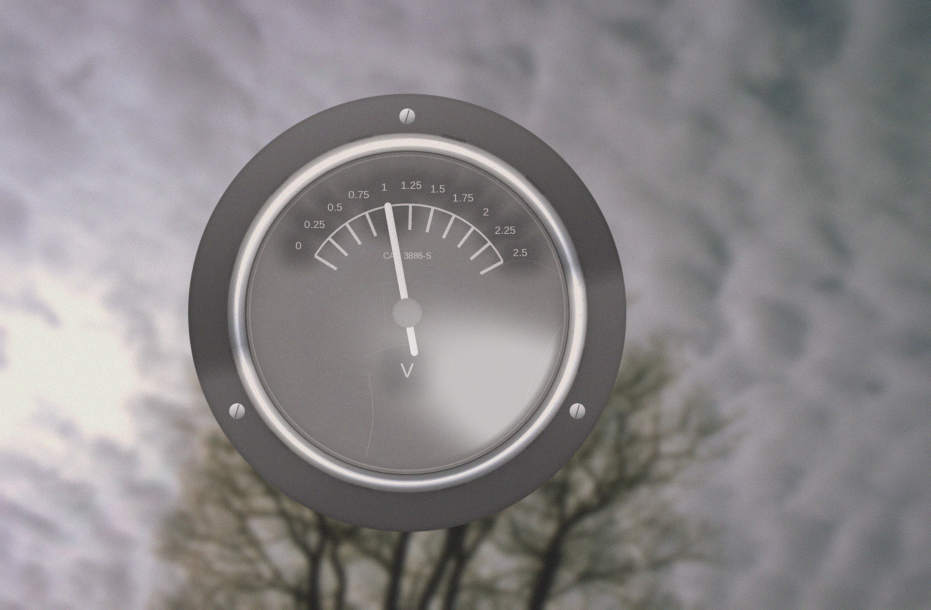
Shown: 1 V
